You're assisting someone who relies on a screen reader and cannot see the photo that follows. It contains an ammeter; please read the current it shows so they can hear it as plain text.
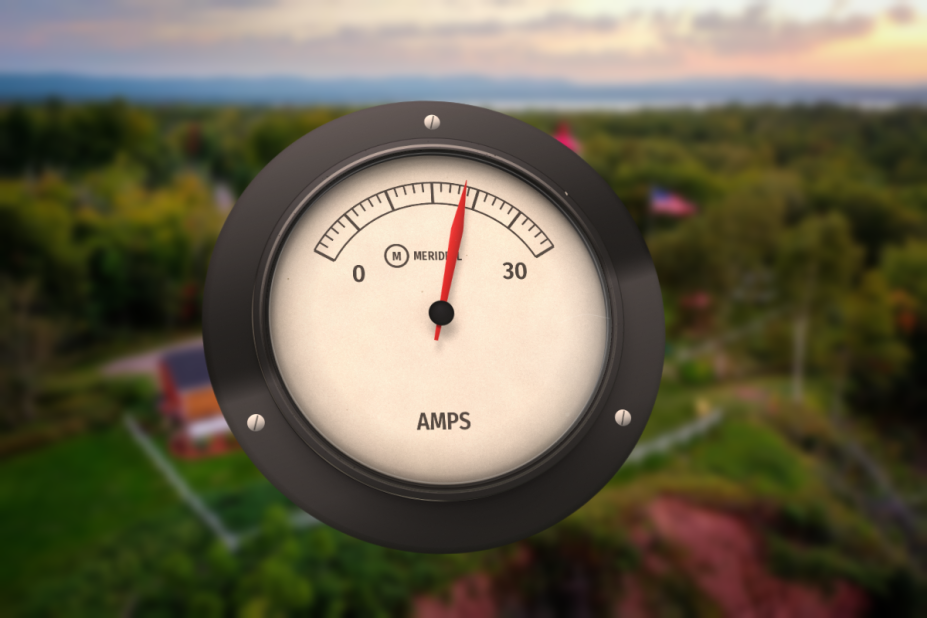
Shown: 18.5 A
